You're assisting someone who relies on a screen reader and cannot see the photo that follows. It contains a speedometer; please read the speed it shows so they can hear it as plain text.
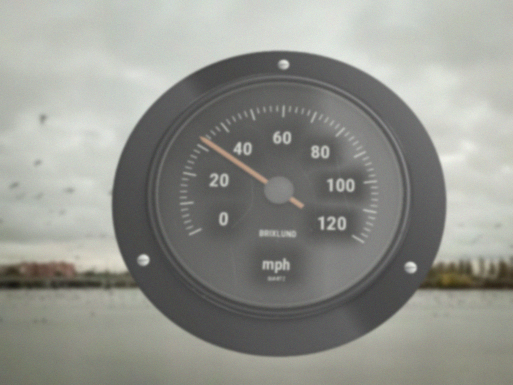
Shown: 32 mph
